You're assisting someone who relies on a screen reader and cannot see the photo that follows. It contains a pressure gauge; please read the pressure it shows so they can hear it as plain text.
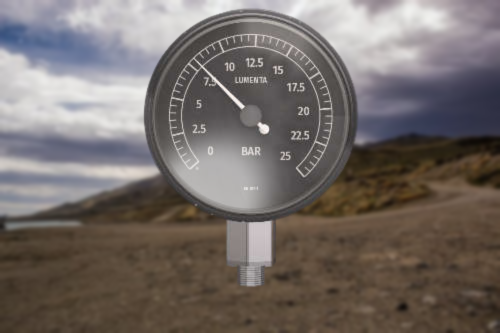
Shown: 8 bar
